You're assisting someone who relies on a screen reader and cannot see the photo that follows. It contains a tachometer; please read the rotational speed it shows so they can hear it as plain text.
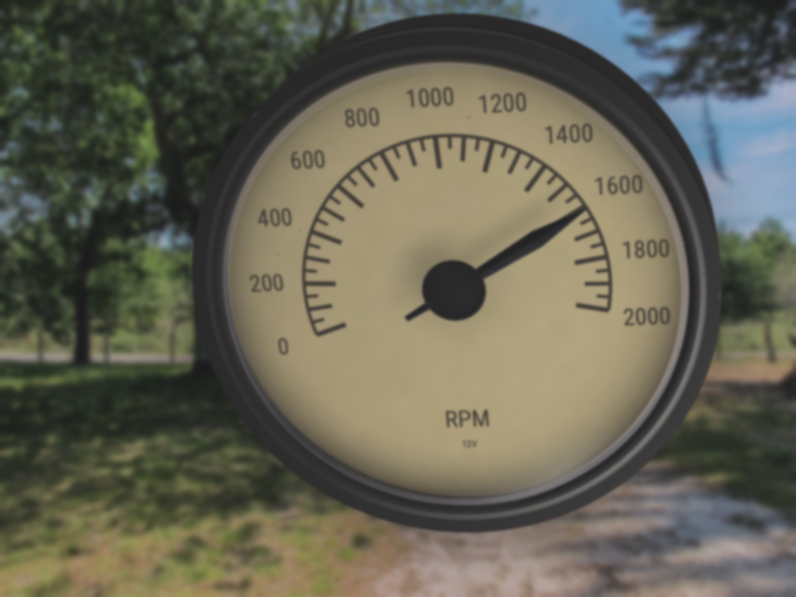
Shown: 1600 rpm
